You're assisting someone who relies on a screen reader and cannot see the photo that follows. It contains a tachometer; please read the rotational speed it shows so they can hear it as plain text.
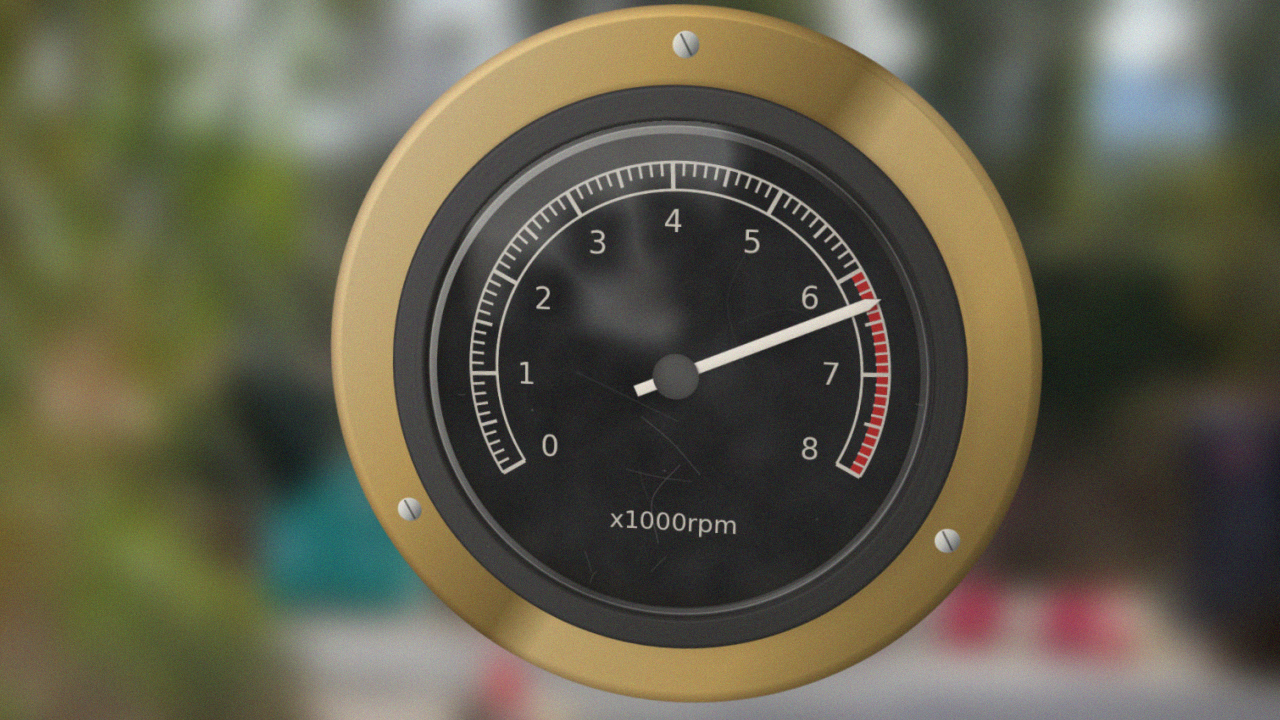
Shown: 6300 rpm
